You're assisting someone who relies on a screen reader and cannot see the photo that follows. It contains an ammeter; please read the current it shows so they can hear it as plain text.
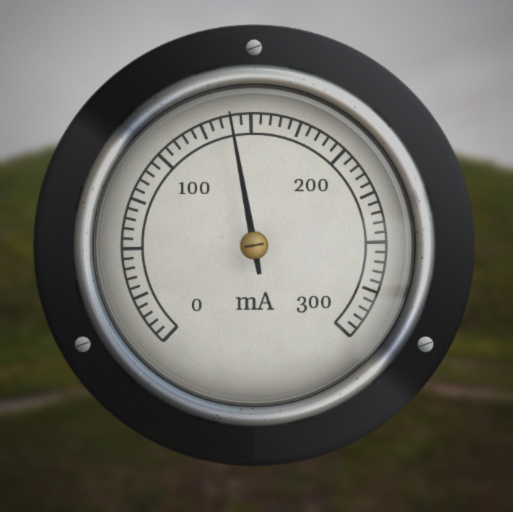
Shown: 140 mA
